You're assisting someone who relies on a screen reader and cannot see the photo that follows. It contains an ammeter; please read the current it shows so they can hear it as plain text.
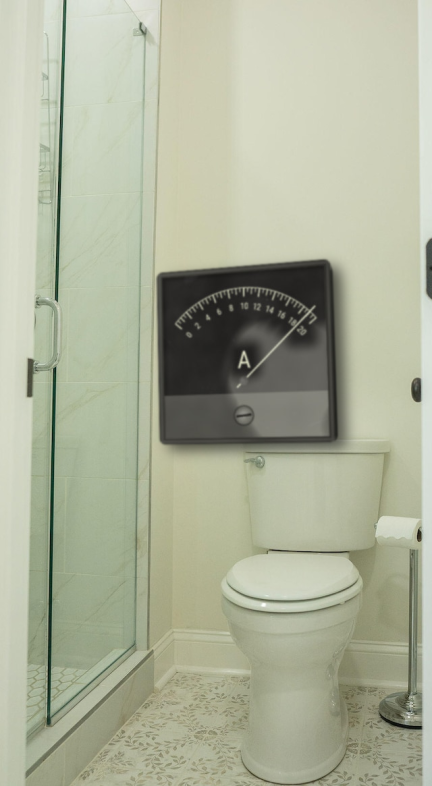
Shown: 19 A
